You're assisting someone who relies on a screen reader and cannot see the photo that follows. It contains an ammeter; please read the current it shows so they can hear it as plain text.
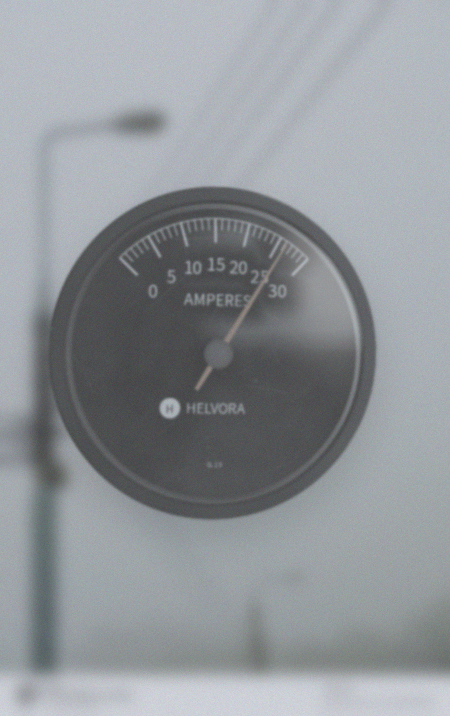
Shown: 26 A
